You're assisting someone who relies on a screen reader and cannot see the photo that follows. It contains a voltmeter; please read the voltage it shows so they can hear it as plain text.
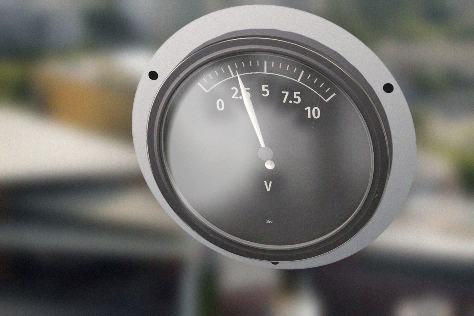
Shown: 3 V
